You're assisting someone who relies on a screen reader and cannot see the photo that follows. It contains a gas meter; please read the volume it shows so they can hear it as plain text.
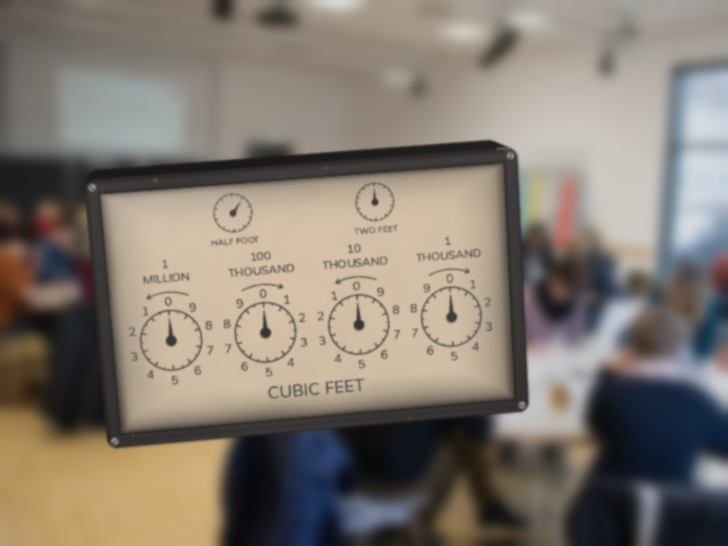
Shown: 0 ft³
